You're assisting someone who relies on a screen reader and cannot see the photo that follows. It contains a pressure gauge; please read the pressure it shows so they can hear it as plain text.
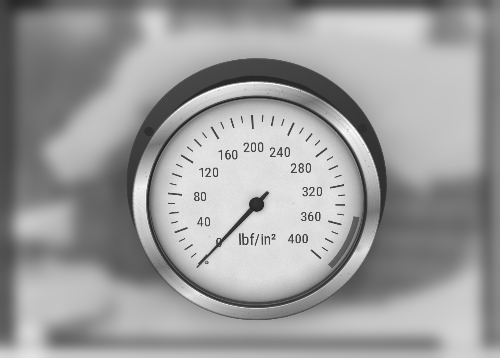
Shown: 0 psi
